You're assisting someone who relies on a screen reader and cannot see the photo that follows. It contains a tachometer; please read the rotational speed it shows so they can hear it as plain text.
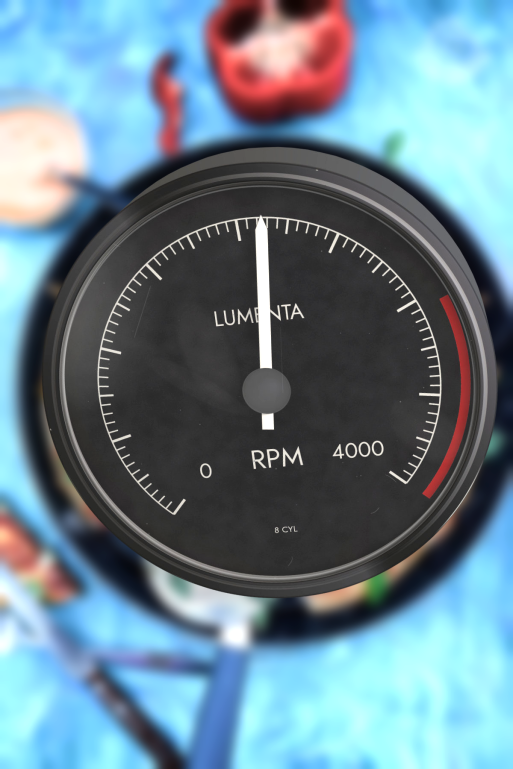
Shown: 2125 rpm
